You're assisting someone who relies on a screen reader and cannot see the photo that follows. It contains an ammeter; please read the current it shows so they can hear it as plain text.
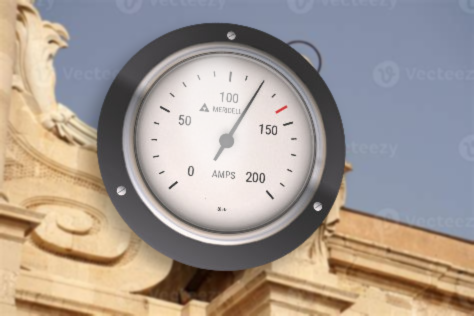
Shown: 120 A
